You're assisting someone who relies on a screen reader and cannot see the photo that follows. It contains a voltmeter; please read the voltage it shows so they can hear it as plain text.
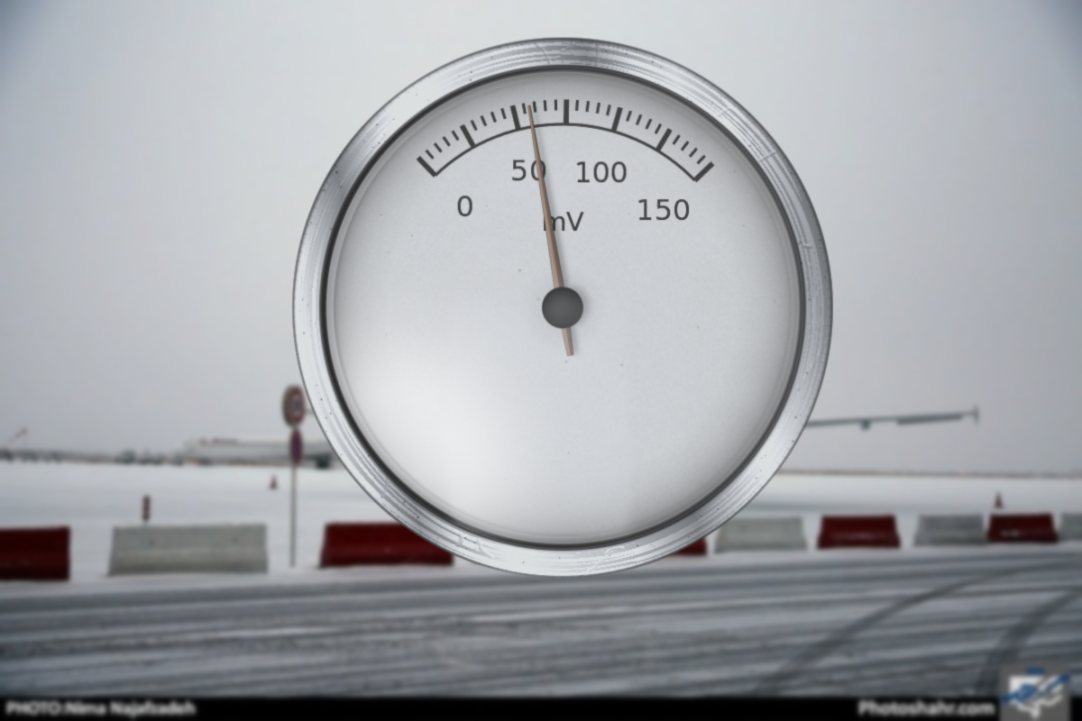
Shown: 57.5 mV
